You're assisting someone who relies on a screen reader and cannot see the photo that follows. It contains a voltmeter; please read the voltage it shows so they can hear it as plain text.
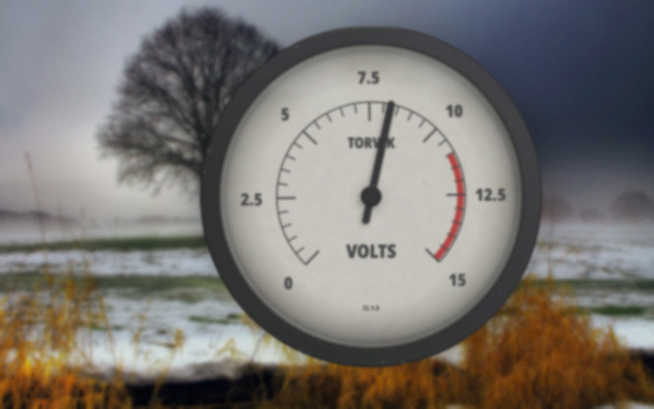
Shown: 8.25 V
